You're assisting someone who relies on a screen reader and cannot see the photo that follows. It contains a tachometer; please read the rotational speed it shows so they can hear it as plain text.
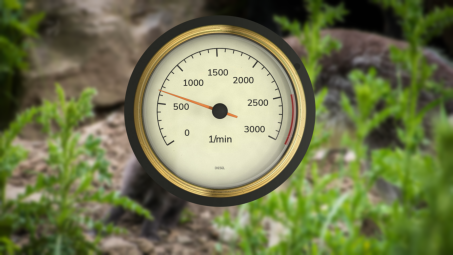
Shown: 650 rpm
